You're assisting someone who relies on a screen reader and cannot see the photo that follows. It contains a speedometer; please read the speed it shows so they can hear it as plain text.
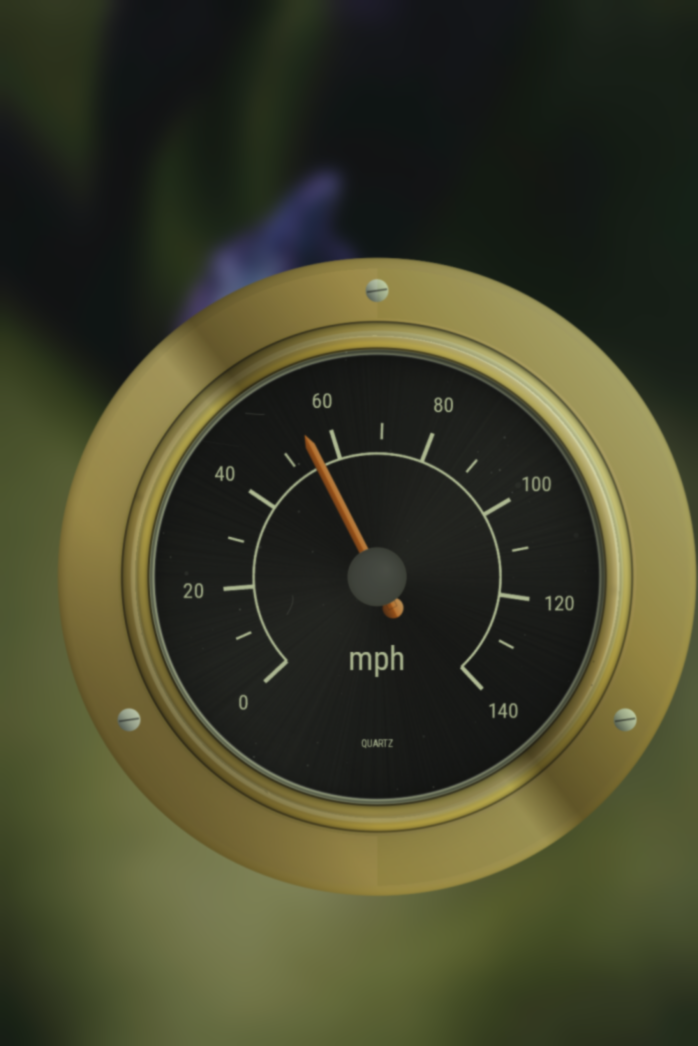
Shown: 55 mph
